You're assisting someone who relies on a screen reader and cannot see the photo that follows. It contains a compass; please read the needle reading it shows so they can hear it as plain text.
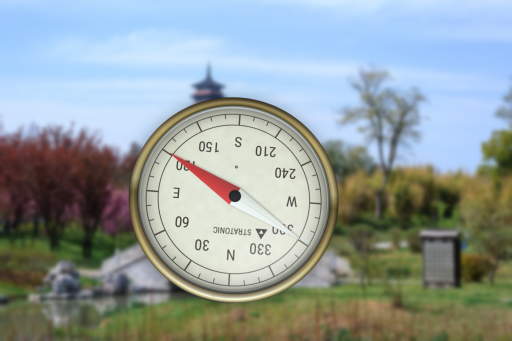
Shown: 120 °
